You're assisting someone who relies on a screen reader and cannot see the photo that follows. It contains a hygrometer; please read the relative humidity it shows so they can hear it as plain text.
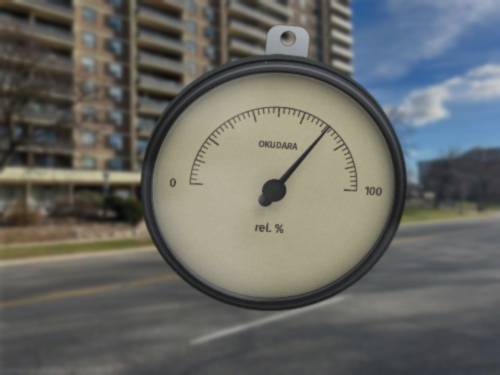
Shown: 70 %
